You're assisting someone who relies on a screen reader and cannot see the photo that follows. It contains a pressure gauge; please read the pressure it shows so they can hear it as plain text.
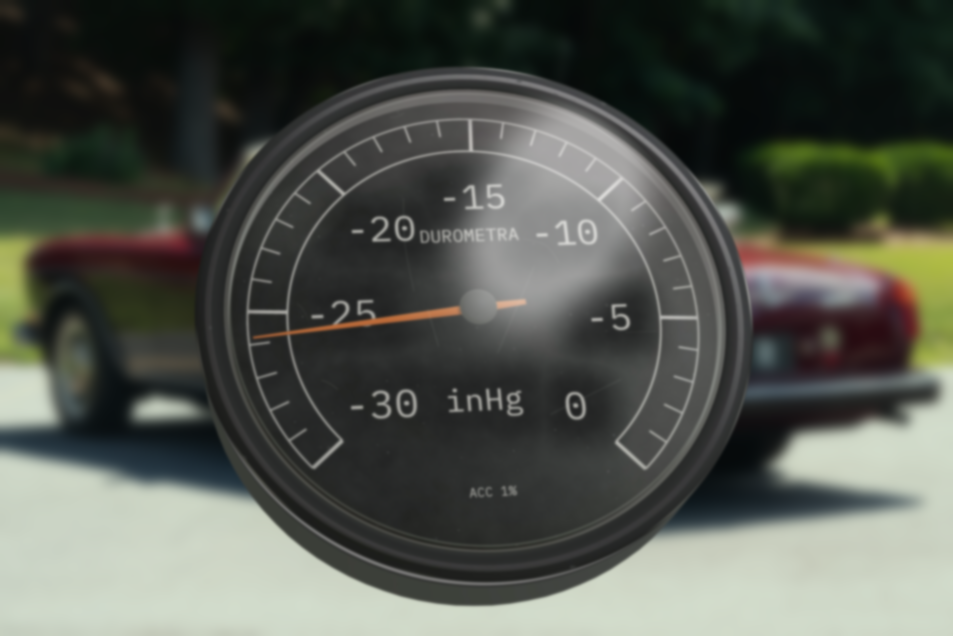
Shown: -26 inHg
